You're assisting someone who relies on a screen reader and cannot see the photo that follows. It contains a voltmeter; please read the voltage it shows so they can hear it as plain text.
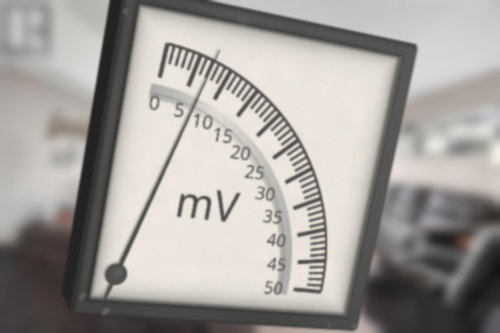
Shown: 7 mV
